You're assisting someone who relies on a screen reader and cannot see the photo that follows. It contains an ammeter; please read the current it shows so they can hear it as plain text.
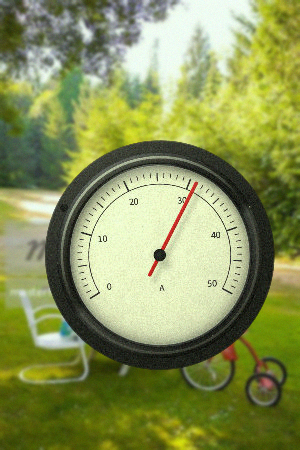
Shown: 31 A
